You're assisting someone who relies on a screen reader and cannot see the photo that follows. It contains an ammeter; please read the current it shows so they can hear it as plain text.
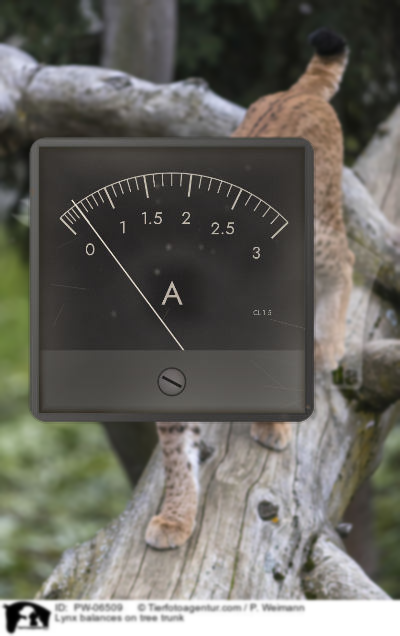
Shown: 0.5 A
